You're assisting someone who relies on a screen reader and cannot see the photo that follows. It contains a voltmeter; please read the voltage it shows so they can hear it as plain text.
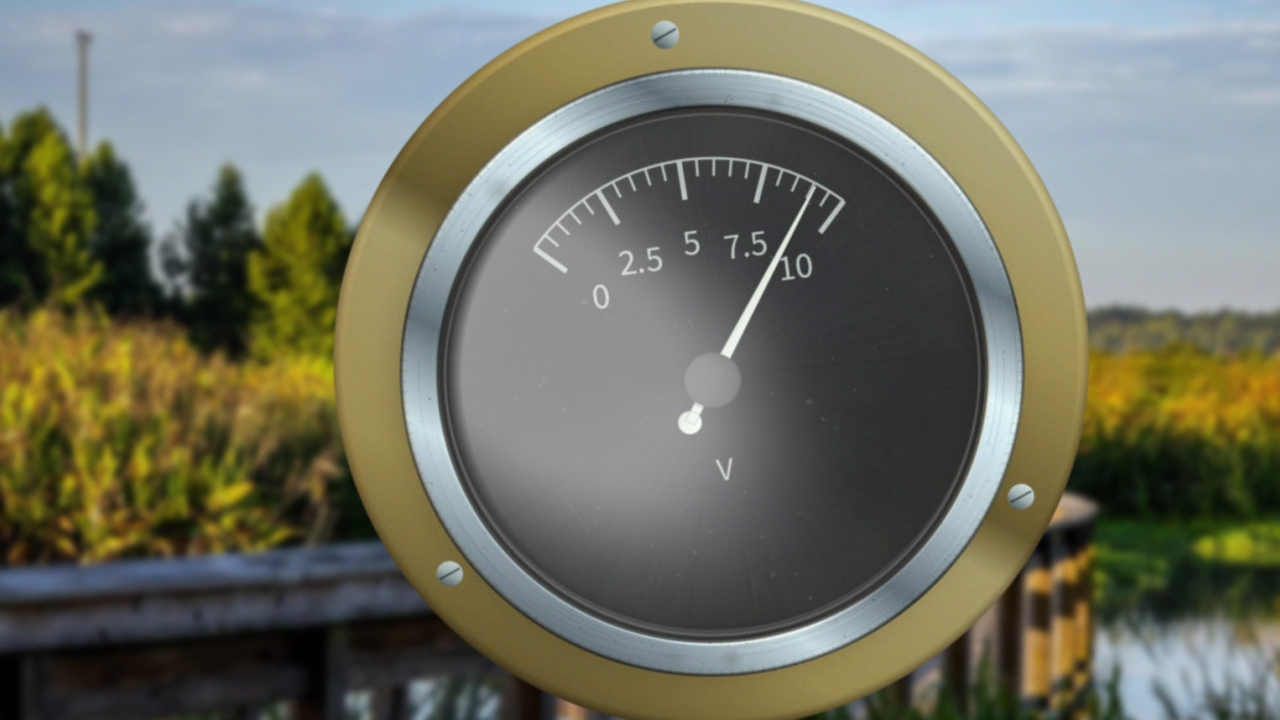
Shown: 9 V
